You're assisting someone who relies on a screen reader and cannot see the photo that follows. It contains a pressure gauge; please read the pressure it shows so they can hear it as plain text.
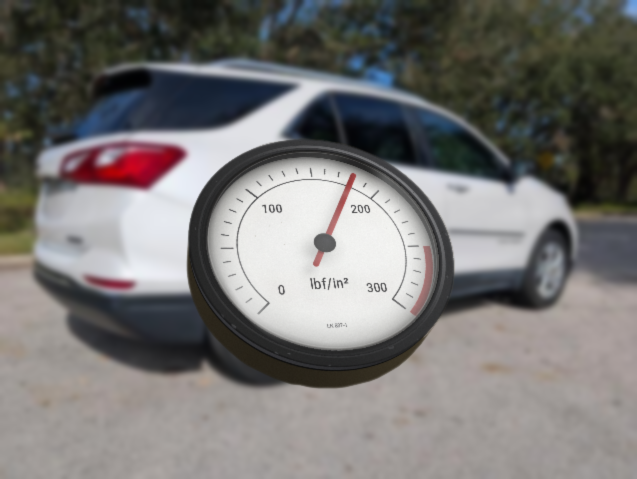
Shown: 180 psi
